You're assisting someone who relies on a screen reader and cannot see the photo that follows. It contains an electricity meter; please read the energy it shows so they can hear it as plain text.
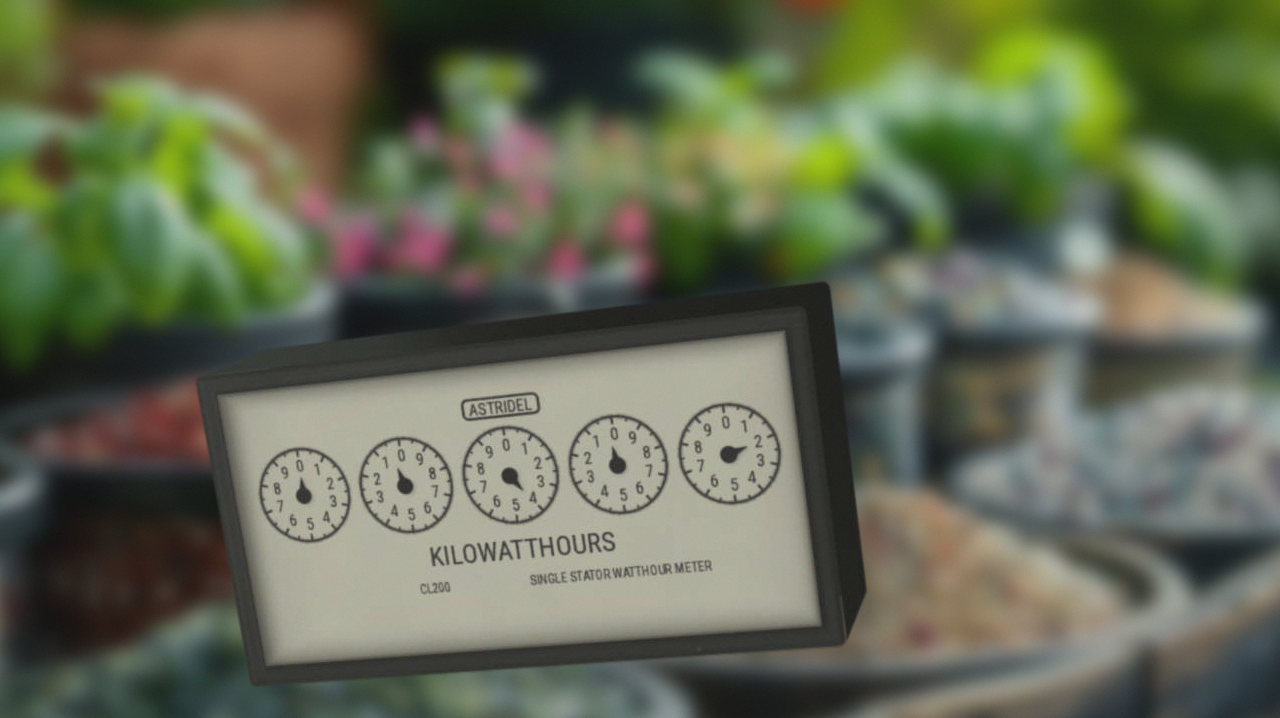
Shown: 402 kWh
